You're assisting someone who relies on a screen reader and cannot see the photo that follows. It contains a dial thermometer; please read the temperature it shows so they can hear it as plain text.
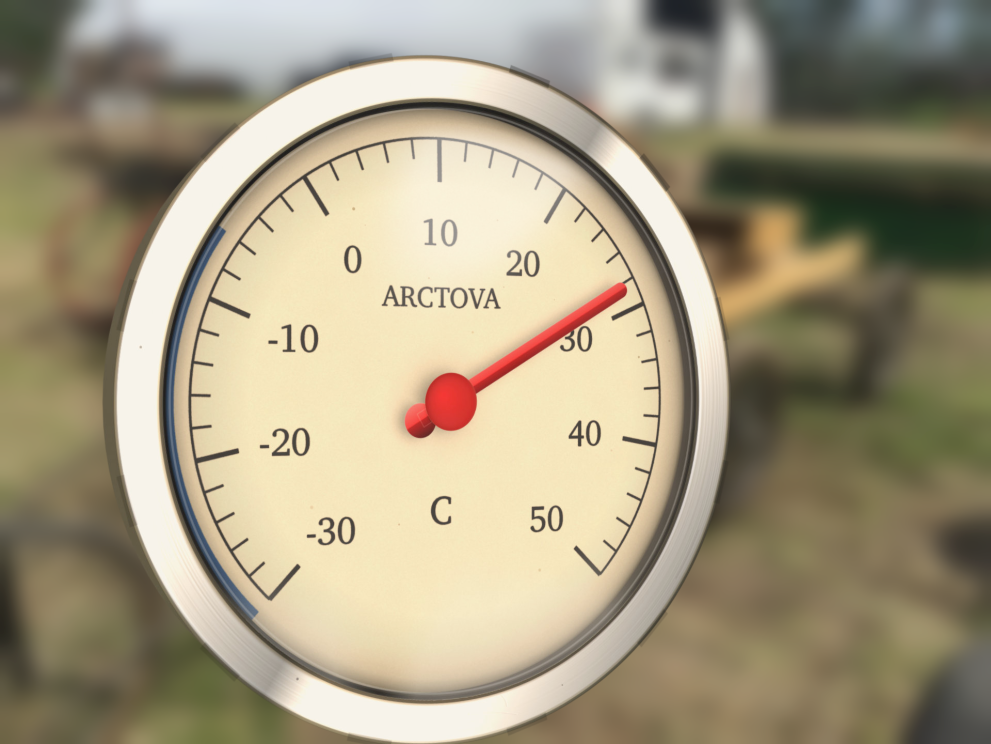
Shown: 28 °C
